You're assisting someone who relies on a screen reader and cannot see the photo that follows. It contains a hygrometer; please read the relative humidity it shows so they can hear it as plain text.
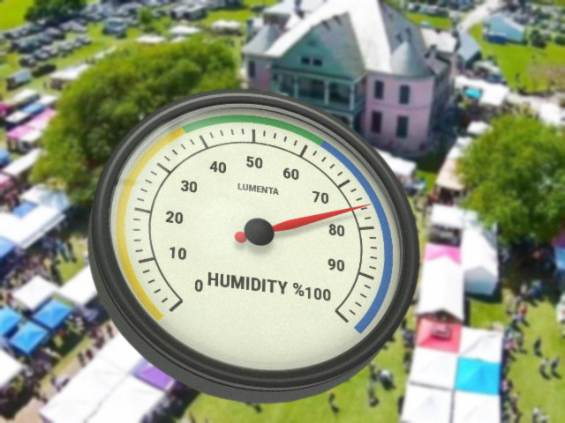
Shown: 76 %
